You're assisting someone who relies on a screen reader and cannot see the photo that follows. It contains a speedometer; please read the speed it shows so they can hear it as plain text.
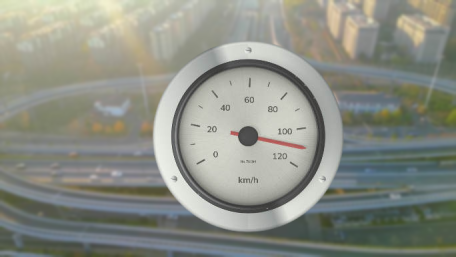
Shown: 110 km/h
